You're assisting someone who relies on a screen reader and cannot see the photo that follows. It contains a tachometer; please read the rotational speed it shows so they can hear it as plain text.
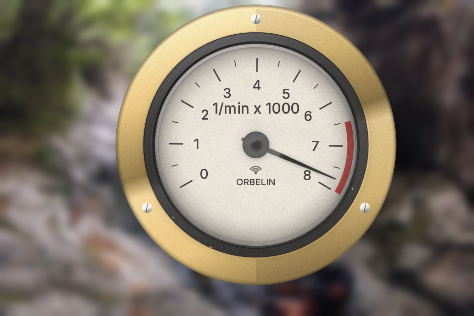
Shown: 7750 rpm
